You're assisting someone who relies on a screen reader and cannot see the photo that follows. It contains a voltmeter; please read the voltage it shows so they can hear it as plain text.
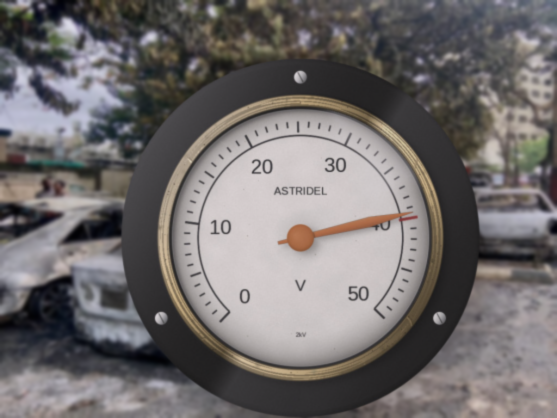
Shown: 39.5 V
